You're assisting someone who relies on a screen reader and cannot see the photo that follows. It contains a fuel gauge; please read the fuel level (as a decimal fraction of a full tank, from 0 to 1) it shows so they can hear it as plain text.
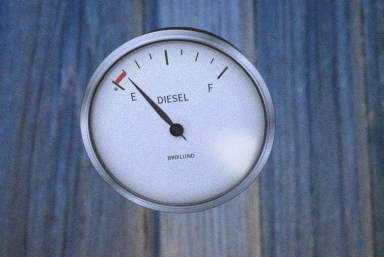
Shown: 0.125
